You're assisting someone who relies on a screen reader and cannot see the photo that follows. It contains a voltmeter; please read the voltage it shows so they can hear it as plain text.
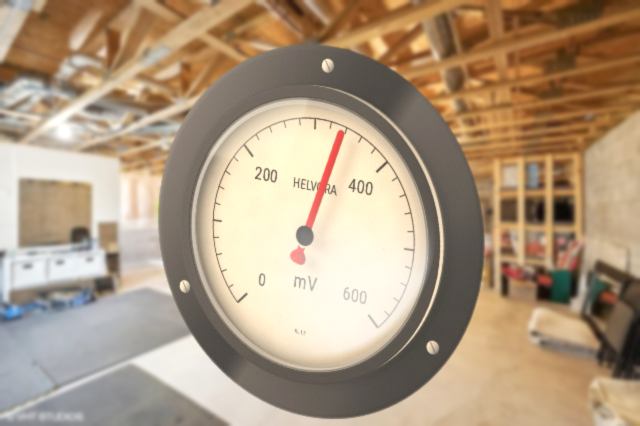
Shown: 340 mV
